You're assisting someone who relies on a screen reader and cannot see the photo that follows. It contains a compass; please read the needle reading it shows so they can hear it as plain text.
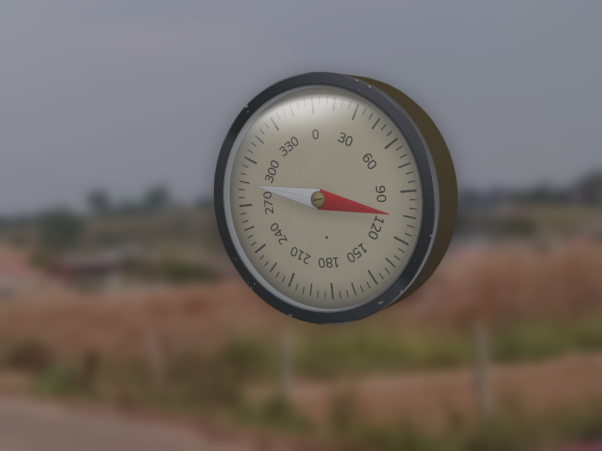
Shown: 105 °
